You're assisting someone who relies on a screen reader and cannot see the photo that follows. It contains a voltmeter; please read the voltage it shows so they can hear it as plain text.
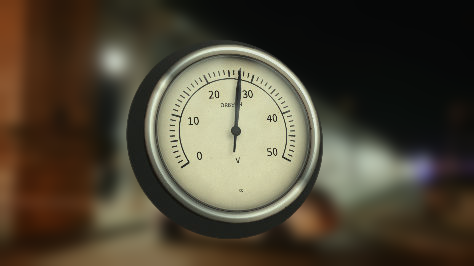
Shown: 27 V
